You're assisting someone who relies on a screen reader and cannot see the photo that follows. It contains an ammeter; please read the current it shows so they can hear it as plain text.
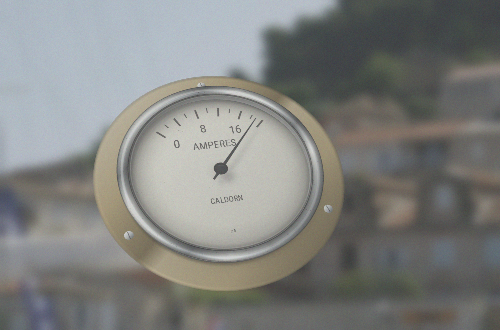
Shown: 19 A
